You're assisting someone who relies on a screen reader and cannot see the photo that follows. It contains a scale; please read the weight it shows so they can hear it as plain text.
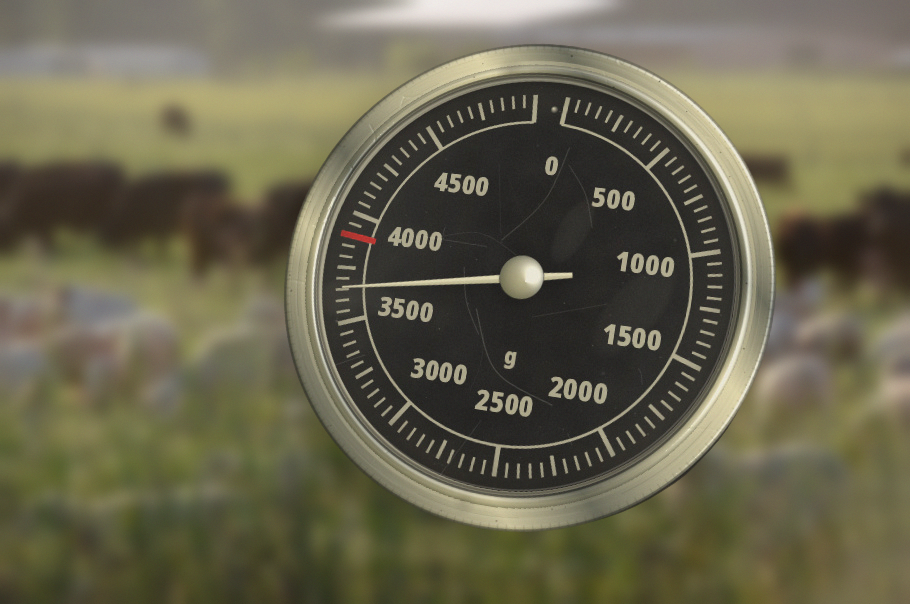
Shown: 3650 g
